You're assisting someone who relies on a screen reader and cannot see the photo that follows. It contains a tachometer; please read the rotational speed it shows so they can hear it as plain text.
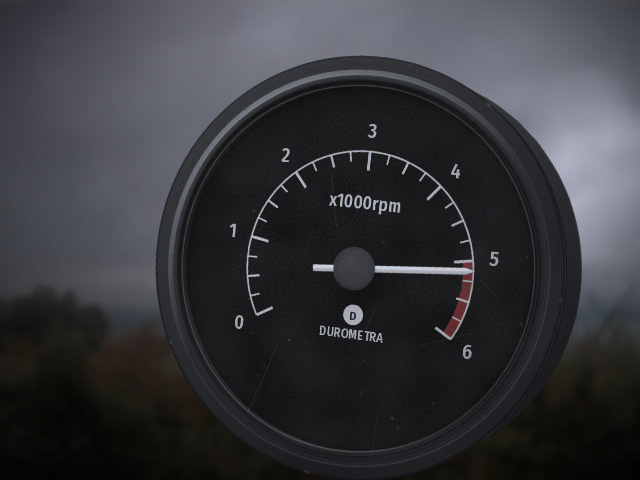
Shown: 5125 rpm
